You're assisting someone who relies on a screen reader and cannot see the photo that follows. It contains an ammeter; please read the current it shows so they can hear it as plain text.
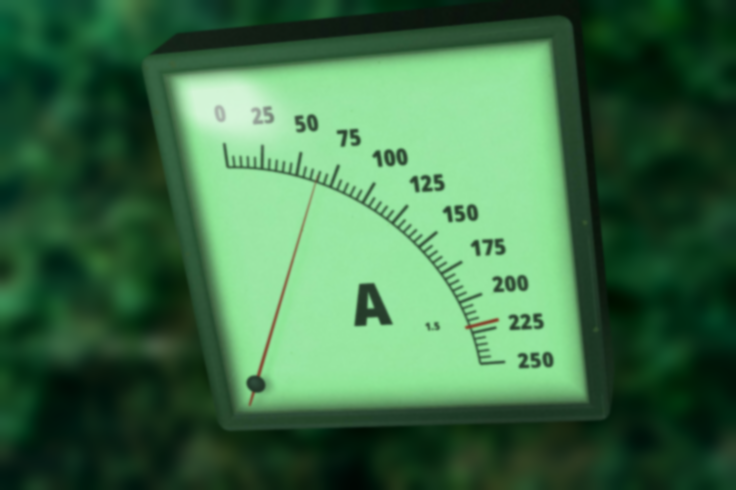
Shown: 65 A
